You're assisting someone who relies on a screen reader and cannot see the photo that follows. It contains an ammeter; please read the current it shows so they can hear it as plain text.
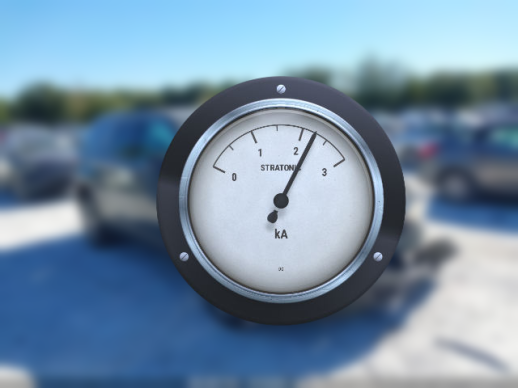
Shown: 2.25 kA
